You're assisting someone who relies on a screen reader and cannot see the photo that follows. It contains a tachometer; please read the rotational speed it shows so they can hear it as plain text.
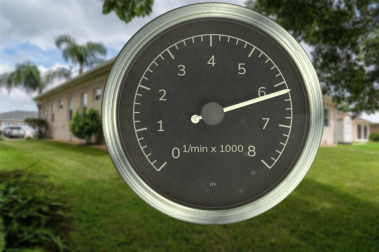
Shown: 6200 rpm
